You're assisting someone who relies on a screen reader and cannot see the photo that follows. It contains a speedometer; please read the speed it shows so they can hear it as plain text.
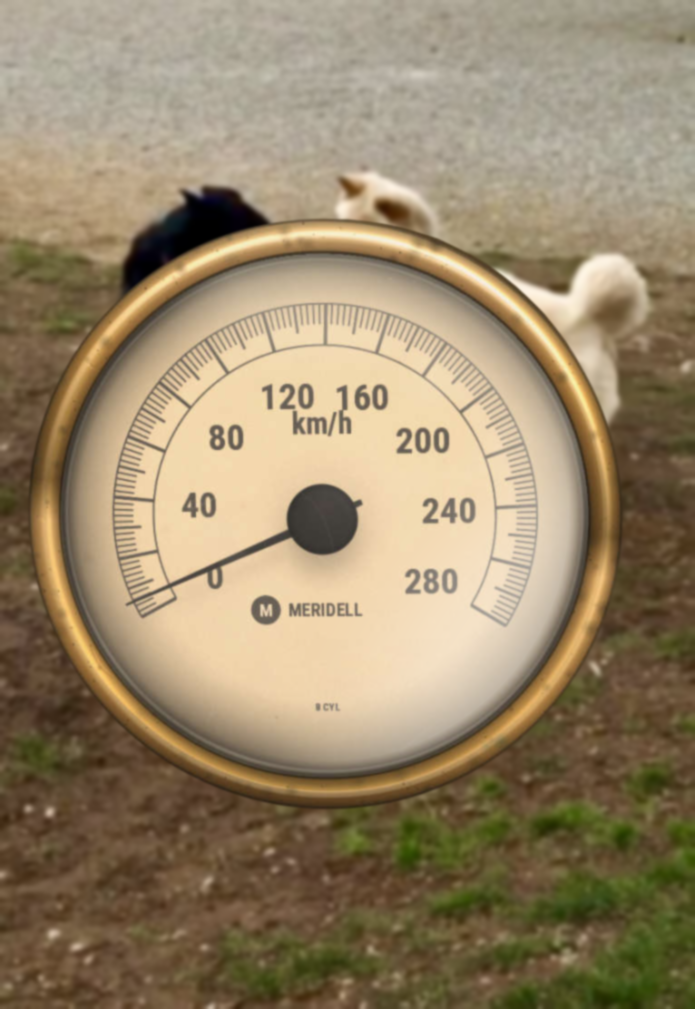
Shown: 6 km/h
